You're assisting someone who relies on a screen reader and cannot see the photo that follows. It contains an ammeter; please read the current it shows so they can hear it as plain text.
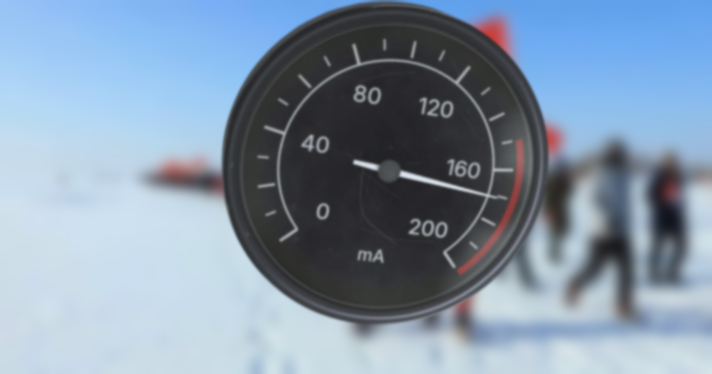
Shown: 170 mA
